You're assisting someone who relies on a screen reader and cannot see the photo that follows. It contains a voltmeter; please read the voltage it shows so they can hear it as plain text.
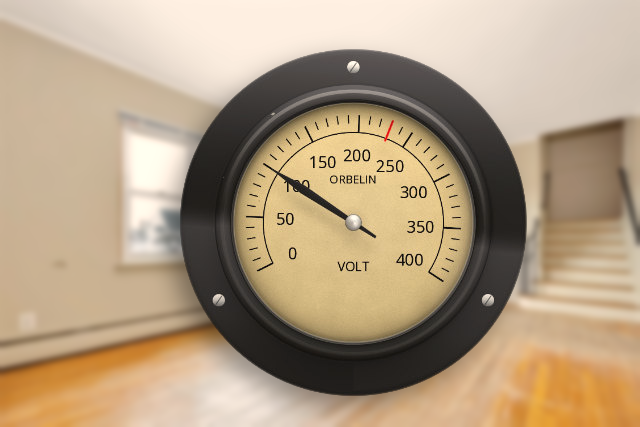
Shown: 100 V
